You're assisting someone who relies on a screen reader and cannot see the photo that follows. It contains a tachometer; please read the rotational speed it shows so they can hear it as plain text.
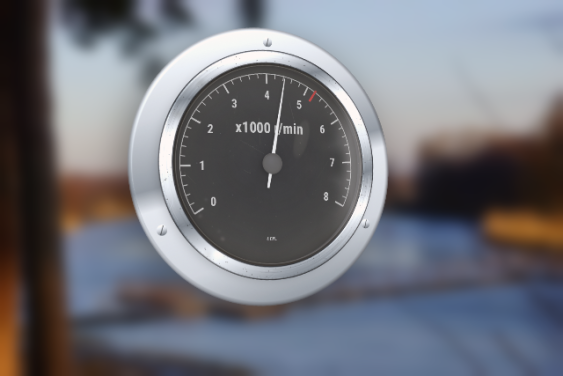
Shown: 4400 rpm
